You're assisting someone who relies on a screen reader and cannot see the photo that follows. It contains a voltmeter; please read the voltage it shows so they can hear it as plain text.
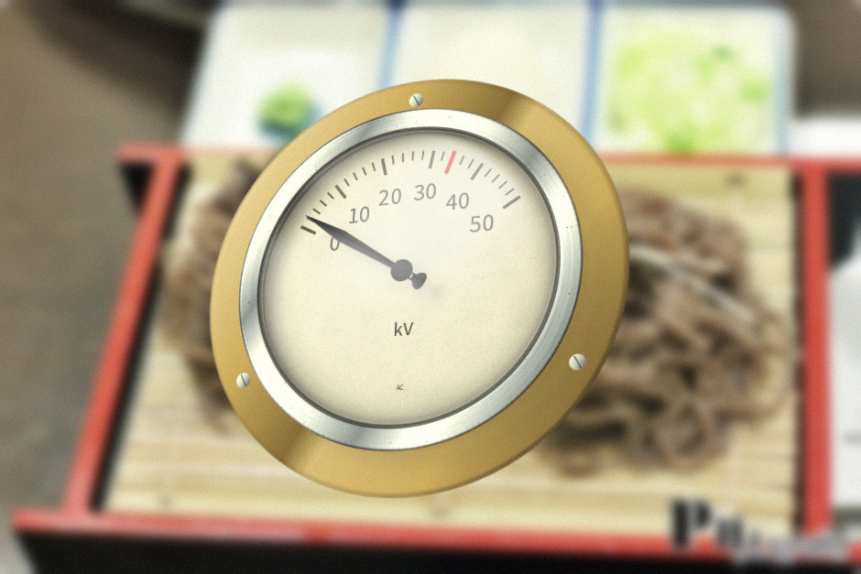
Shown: 2 kV
